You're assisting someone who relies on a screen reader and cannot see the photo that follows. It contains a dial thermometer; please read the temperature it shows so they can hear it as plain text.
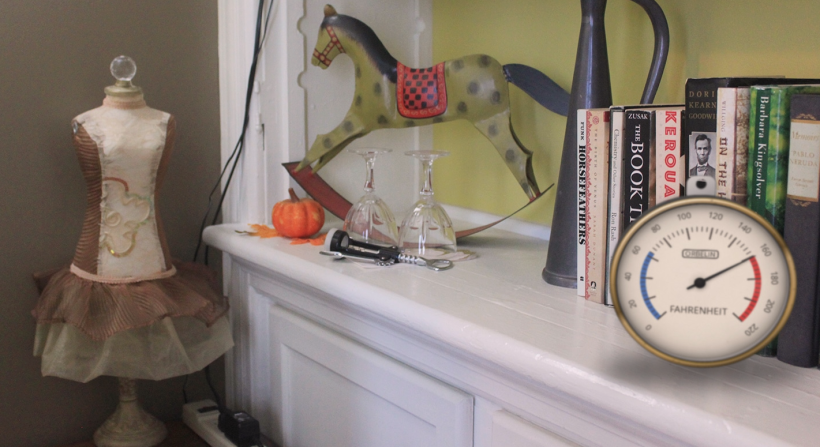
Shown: 160 °F
